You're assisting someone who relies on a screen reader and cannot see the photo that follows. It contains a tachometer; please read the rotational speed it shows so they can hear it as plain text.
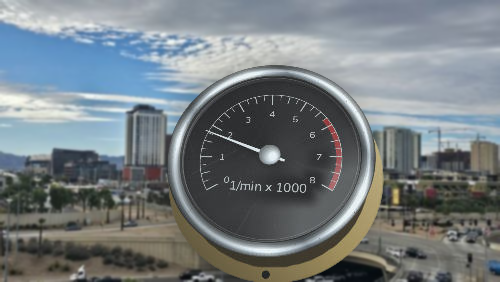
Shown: 1750 rpm
